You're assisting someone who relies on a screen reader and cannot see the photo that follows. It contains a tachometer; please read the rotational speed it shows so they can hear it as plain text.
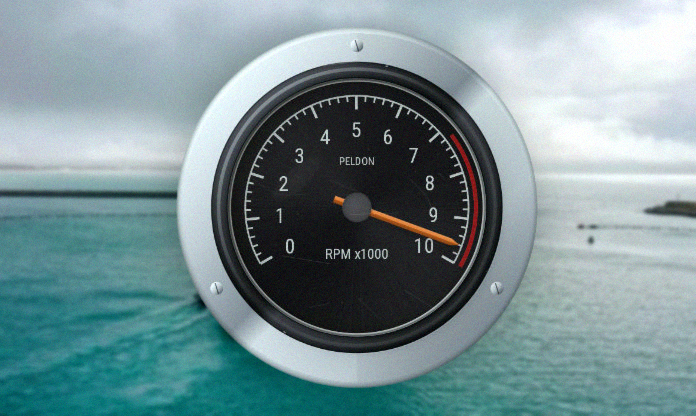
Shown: 9600 rpm
